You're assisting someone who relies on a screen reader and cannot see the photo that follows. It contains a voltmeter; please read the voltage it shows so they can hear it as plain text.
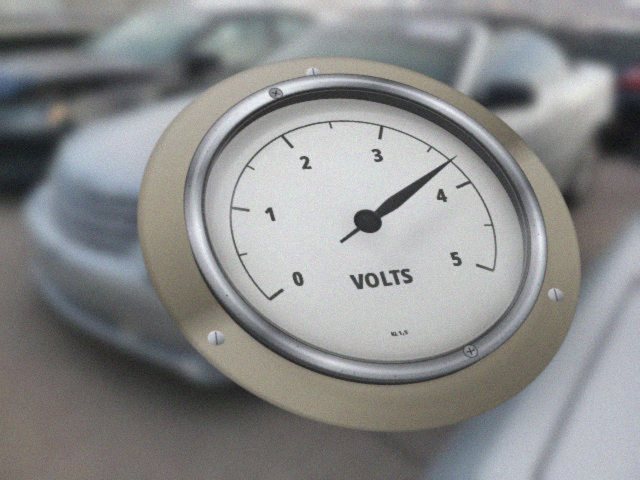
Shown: 3.75 V
